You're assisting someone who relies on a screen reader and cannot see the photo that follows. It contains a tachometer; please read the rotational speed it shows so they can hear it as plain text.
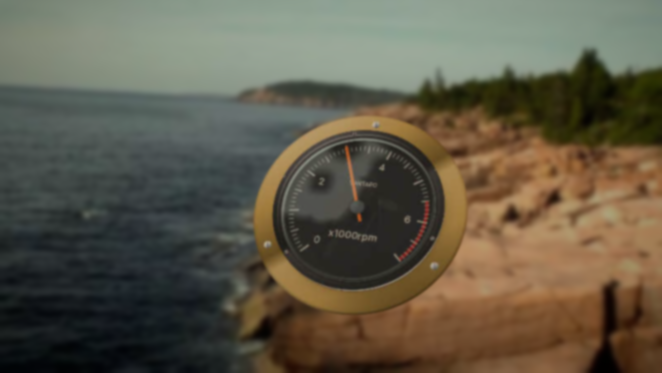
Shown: 3000 rpm
